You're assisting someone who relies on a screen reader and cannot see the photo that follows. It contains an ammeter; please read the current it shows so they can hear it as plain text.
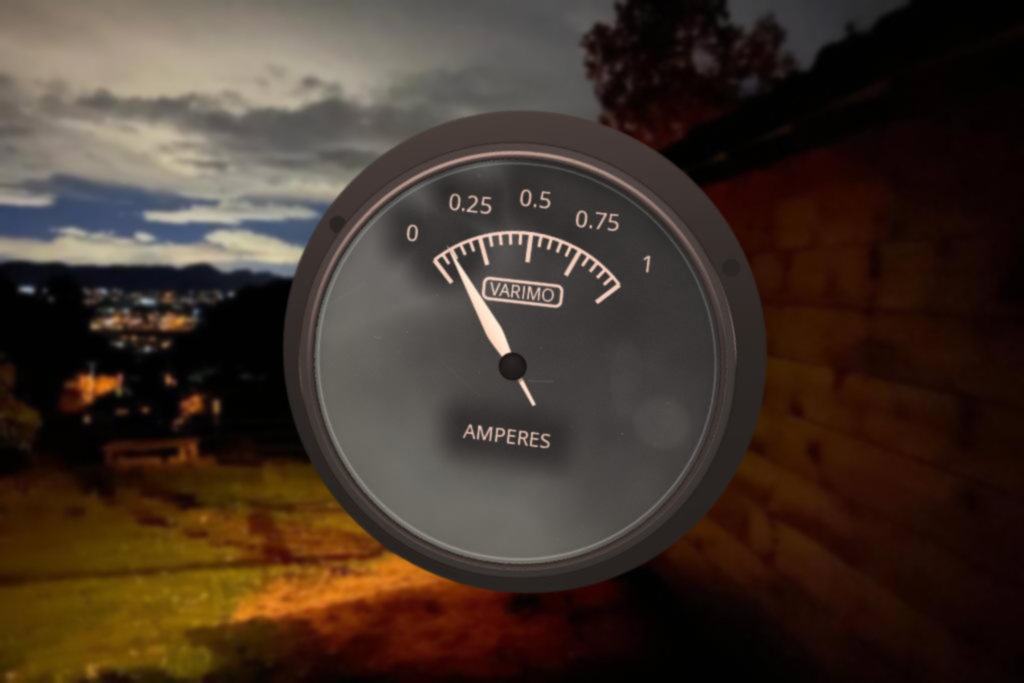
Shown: 0.1 A
